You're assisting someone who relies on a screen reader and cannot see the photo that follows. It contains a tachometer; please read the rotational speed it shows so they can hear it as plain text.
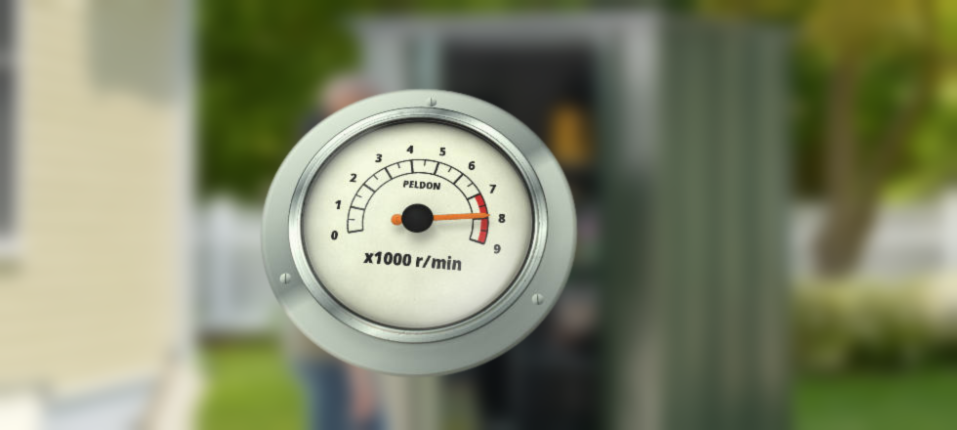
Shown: 8000 rpm
